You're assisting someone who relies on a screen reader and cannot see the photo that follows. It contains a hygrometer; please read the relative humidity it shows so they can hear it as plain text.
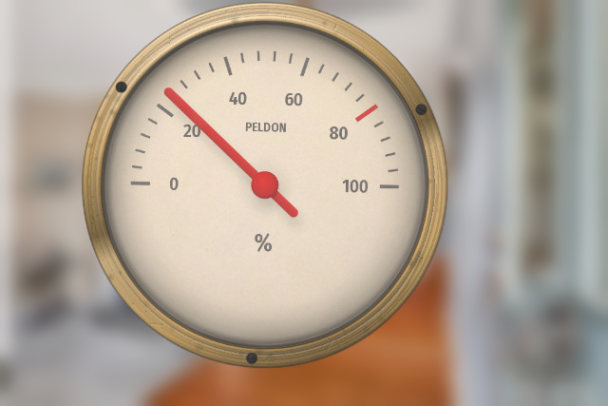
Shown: 24 %
